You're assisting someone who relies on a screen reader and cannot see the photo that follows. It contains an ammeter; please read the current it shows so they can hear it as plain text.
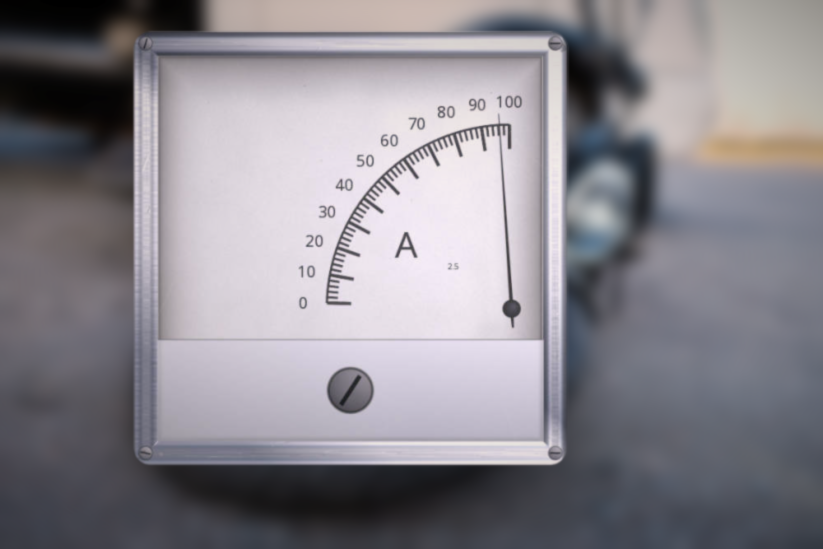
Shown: 96 A
